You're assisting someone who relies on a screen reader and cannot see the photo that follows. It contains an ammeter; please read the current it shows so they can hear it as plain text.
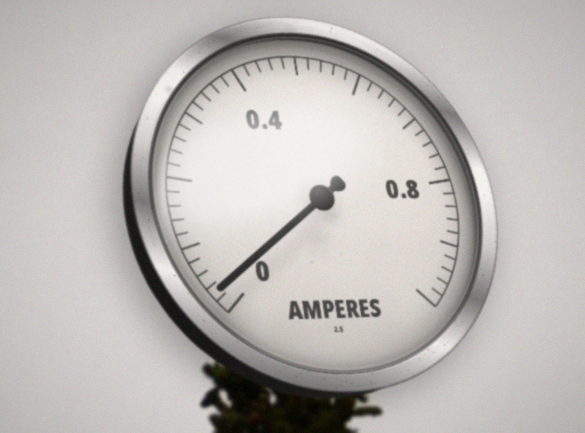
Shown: 0.03 A
